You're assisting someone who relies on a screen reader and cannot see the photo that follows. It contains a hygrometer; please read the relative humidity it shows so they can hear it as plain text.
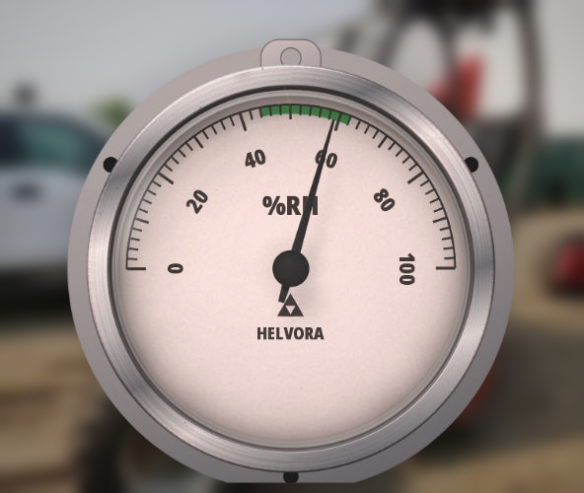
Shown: 59 %
